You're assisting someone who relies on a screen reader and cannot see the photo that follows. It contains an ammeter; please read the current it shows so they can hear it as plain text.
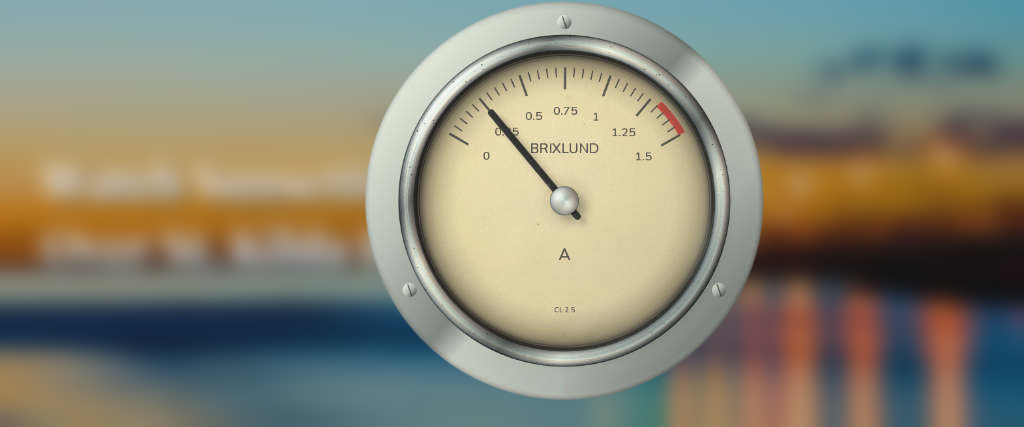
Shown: 0.25 A
